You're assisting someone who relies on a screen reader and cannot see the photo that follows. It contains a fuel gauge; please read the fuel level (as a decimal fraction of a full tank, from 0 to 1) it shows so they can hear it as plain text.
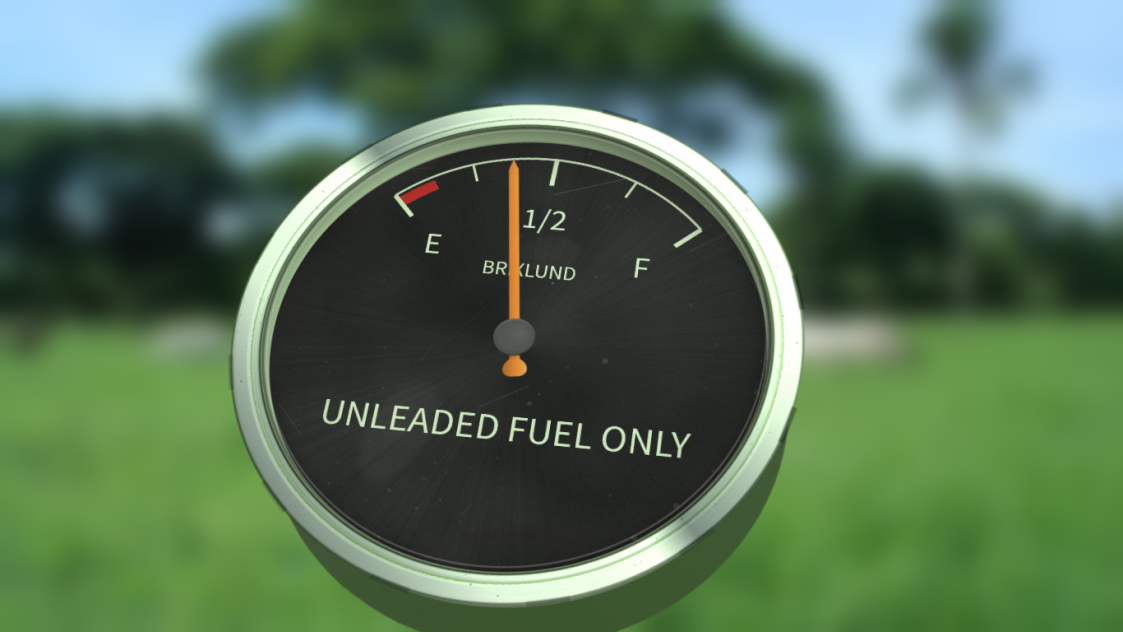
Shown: 0.375
